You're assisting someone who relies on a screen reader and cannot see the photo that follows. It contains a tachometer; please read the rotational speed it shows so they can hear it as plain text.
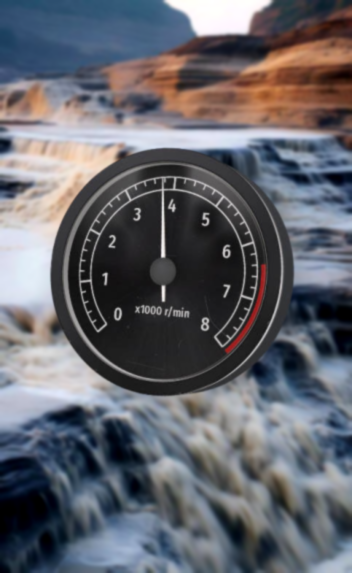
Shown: 3800 rpm
